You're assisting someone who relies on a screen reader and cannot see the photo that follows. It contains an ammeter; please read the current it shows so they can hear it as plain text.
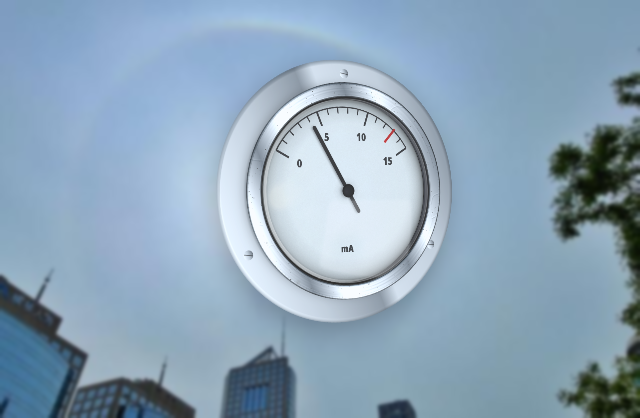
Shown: 4 mA
